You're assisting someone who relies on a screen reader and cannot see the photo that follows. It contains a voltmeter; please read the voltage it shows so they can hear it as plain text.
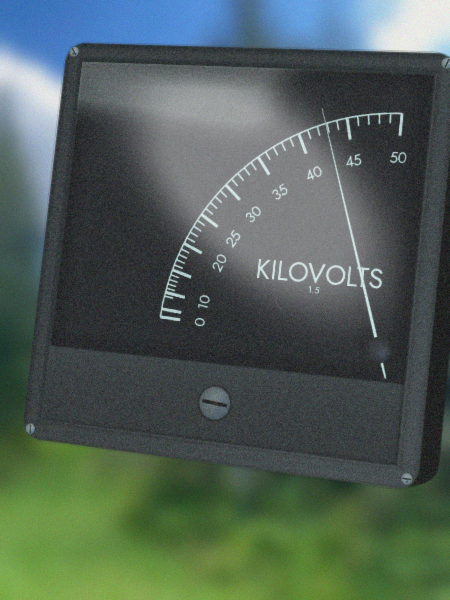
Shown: 43 kV
